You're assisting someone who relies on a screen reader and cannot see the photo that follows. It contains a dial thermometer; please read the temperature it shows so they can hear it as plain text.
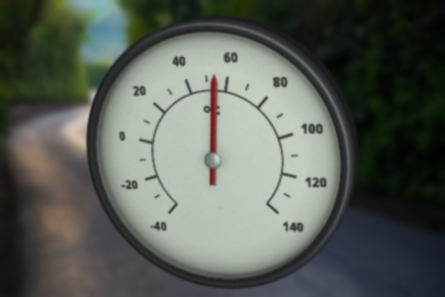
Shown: 55 °F
